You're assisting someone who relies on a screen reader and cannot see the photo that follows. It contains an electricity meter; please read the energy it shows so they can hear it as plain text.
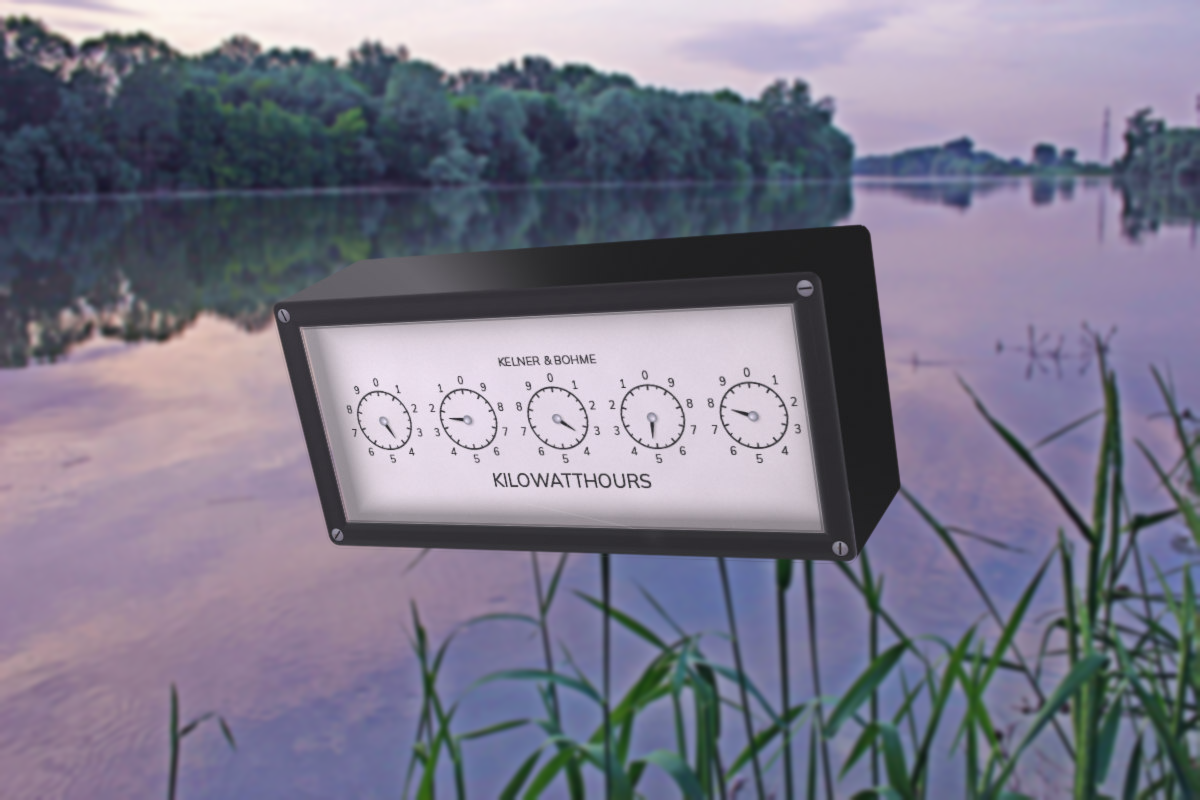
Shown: 42348 kWh
